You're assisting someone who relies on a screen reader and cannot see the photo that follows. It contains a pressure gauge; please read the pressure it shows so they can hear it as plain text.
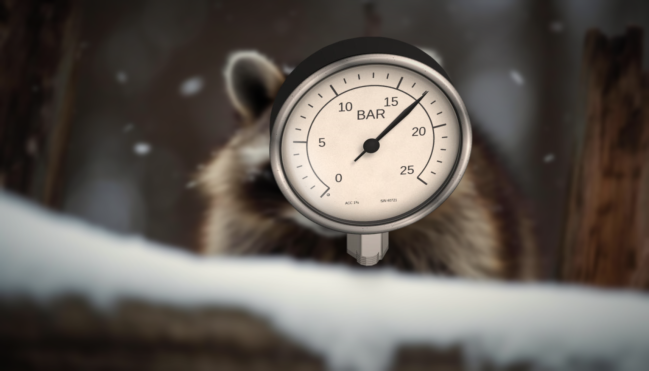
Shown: 17 bar
